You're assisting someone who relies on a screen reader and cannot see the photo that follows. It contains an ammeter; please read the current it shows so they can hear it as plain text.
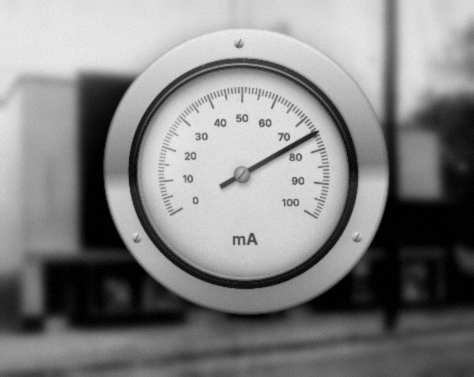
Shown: 75 mA
